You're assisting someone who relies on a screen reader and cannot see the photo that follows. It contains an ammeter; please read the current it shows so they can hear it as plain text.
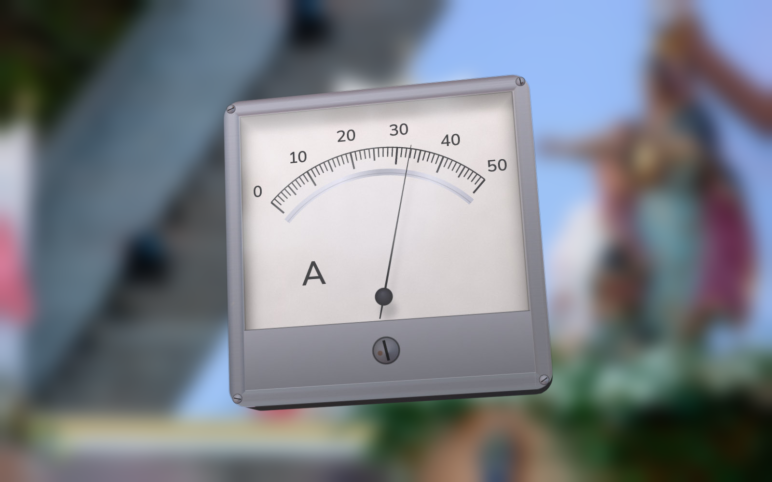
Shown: 33 A
